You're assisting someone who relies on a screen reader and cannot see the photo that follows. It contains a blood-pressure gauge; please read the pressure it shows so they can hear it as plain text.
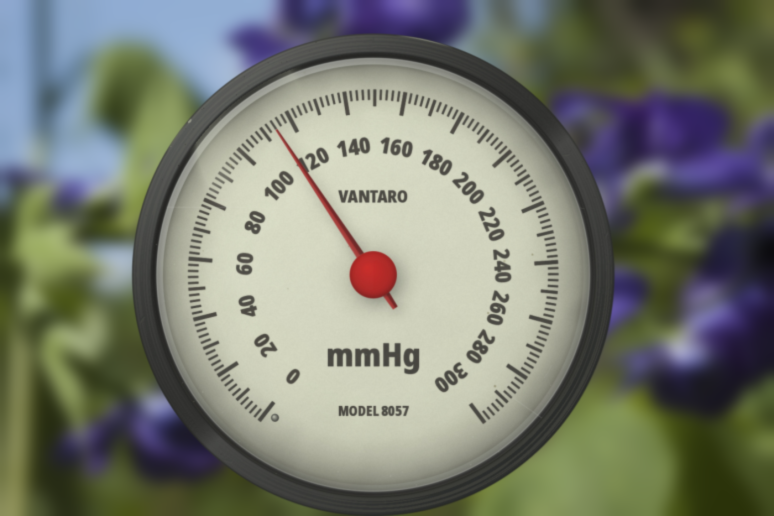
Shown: 114 mmHg
